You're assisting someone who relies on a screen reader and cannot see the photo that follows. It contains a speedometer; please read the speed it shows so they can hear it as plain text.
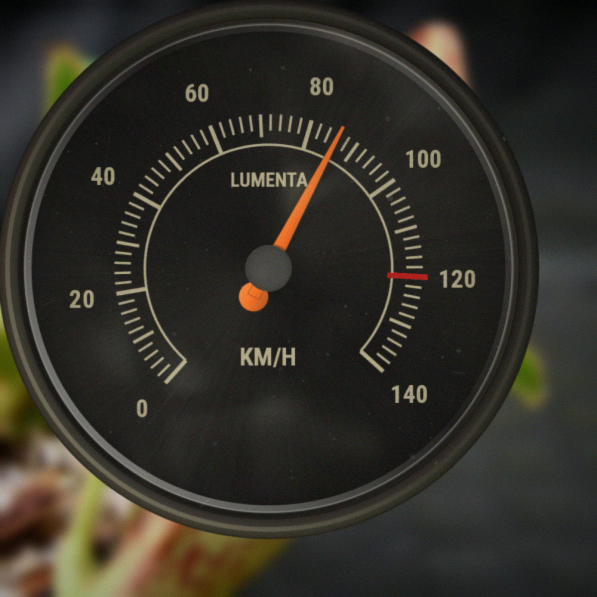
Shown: 86 km/h
